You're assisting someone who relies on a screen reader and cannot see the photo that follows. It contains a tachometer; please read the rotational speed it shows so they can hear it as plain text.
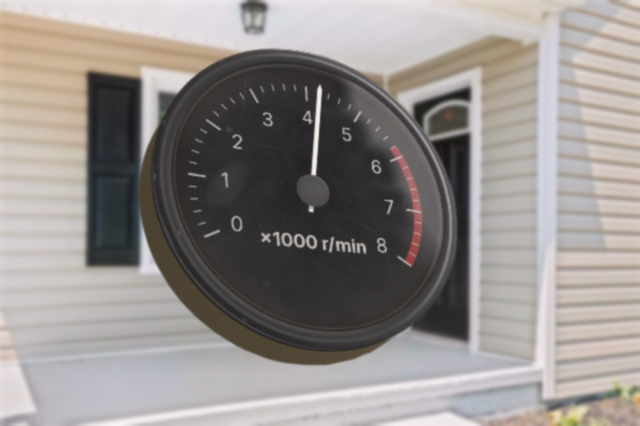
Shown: 4200 rpm
